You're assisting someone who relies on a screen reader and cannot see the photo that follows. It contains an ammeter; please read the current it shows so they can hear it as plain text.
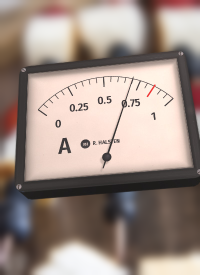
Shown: 0.7 A
